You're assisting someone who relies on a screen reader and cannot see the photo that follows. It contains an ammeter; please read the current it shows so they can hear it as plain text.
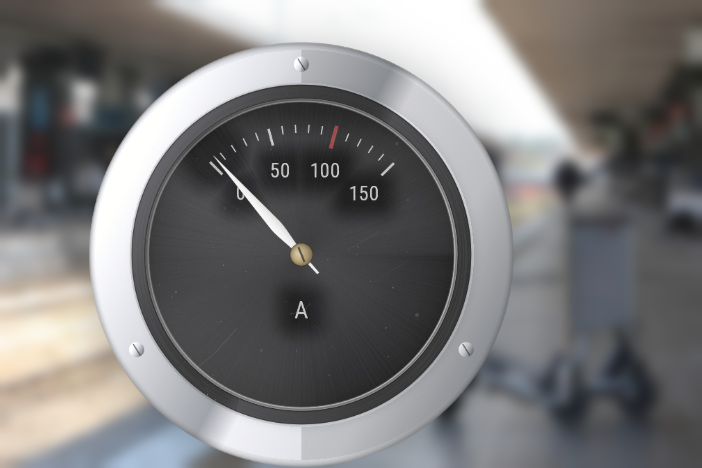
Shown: 5 A
